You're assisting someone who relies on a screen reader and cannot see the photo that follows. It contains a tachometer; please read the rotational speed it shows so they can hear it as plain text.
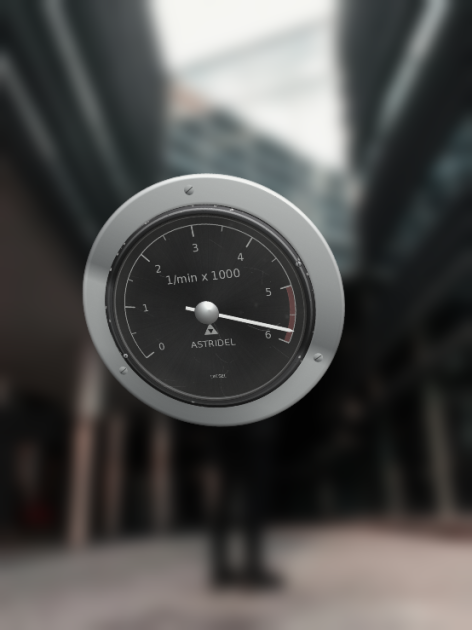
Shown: 5750 rpm
